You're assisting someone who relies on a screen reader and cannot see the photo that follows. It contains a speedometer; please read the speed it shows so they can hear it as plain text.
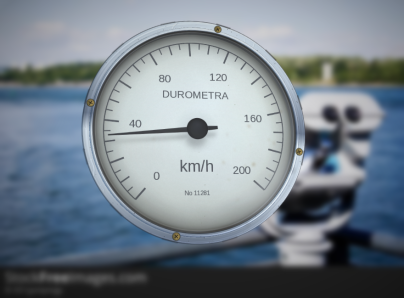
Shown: 32.5 km/h
